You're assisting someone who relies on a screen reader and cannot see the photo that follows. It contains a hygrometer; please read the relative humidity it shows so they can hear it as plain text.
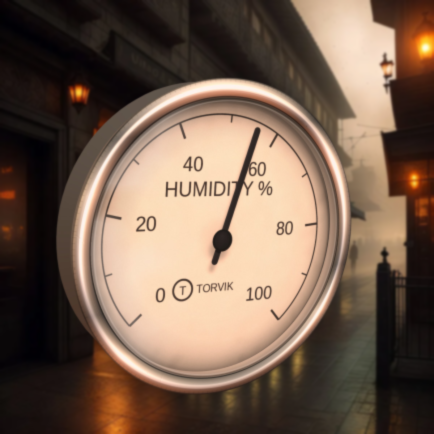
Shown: 55 %
